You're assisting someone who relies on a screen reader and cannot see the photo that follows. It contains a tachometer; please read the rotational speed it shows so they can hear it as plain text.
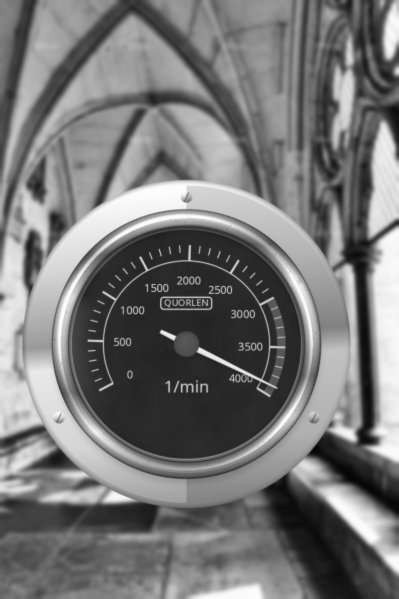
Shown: 3900 rpm
